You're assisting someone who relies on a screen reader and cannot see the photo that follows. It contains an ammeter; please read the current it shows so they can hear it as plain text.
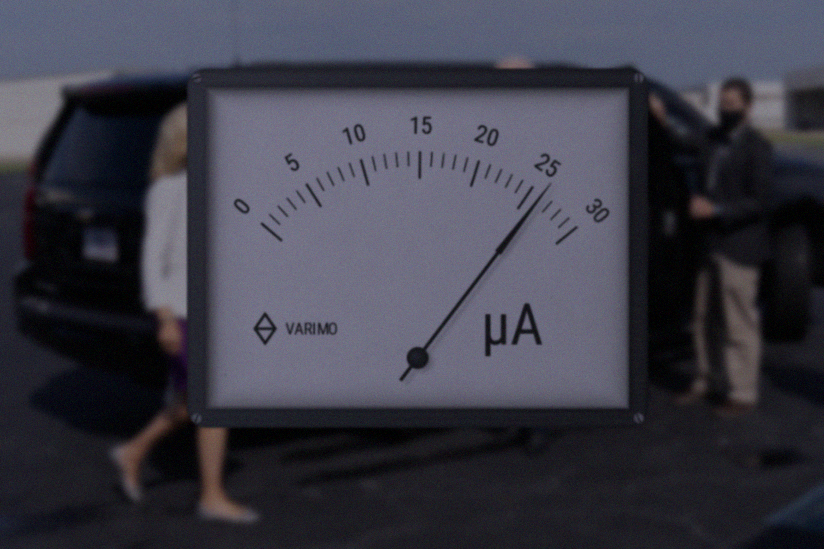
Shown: 26 µA
